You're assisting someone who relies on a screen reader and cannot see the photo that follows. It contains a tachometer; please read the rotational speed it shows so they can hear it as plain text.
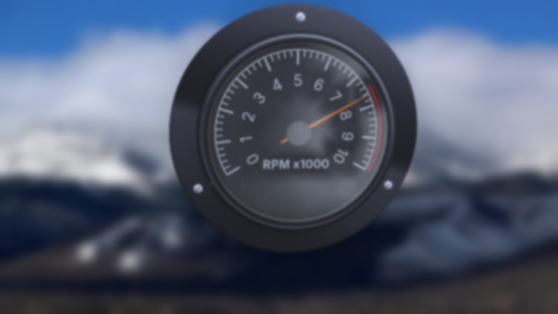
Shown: 7600 rpm
